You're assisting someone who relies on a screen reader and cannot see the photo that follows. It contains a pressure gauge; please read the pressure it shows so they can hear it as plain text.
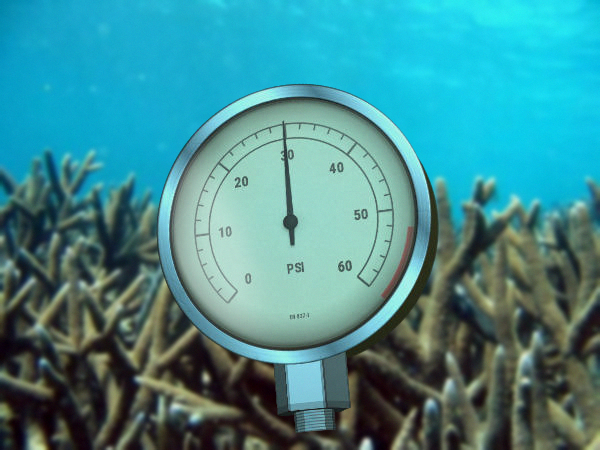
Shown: 30 psi
